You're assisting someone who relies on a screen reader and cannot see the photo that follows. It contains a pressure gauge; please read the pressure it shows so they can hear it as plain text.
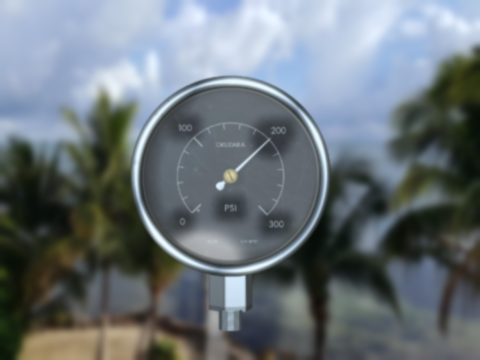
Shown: 200 psi
